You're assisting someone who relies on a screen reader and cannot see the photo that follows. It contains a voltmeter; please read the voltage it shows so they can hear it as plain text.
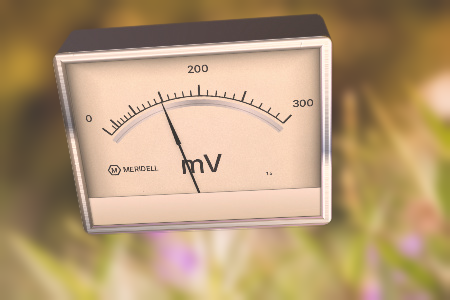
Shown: 150 mV
